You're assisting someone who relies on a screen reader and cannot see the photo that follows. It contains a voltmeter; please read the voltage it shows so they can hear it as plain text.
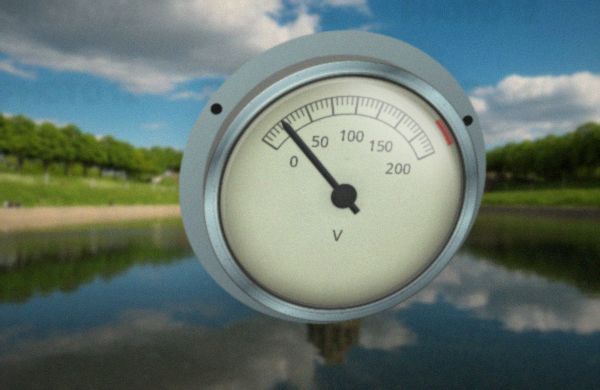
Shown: 25 V
